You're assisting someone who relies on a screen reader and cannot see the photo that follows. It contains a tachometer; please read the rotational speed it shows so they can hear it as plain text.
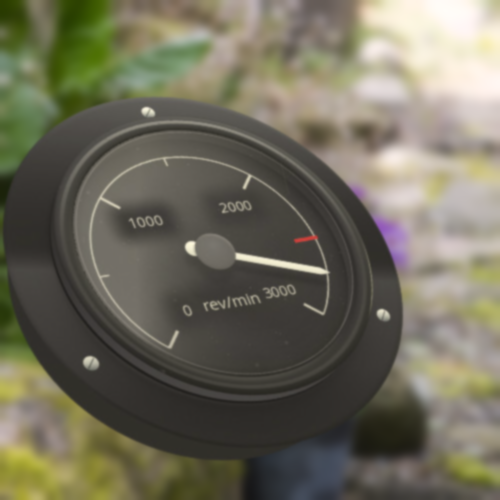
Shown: 2750 rpm
